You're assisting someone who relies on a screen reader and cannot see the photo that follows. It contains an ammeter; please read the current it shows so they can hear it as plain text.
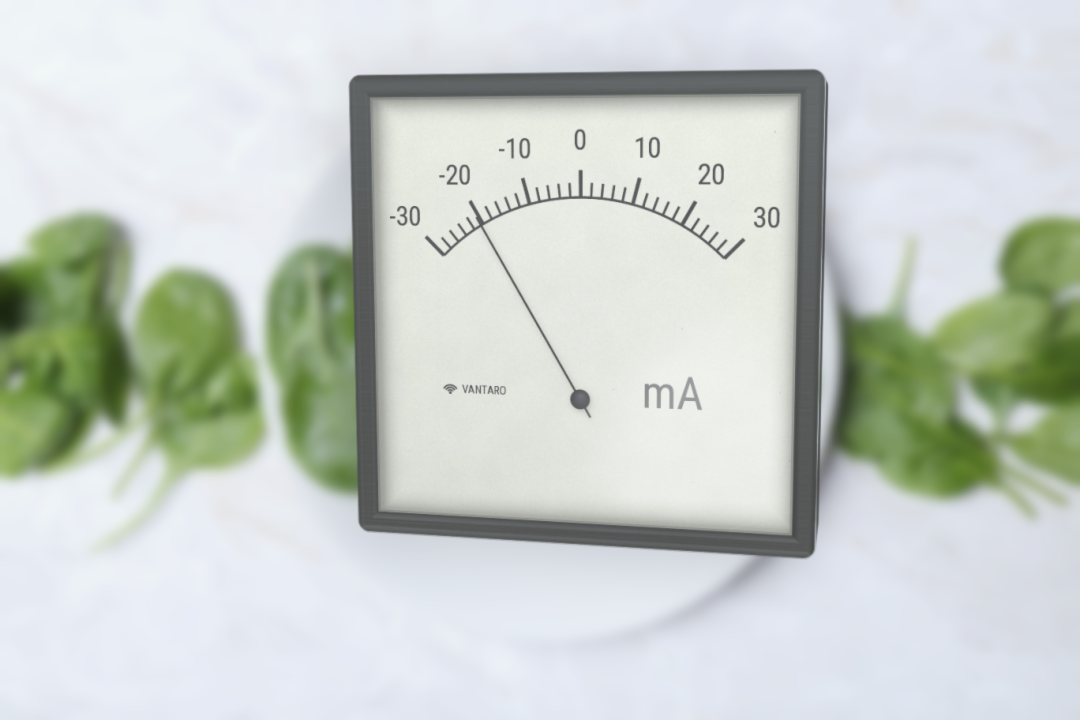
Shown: -20 mA
